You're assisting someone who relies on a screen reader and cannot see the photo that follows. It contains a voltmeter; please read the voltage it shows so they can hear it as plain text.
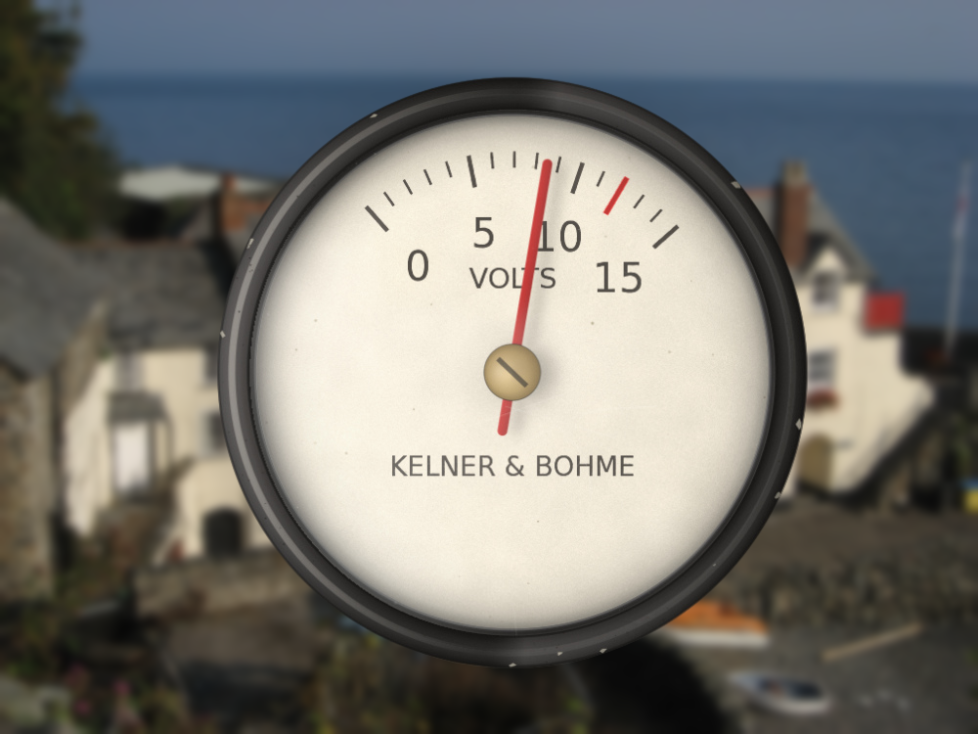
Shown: 8.5 V
